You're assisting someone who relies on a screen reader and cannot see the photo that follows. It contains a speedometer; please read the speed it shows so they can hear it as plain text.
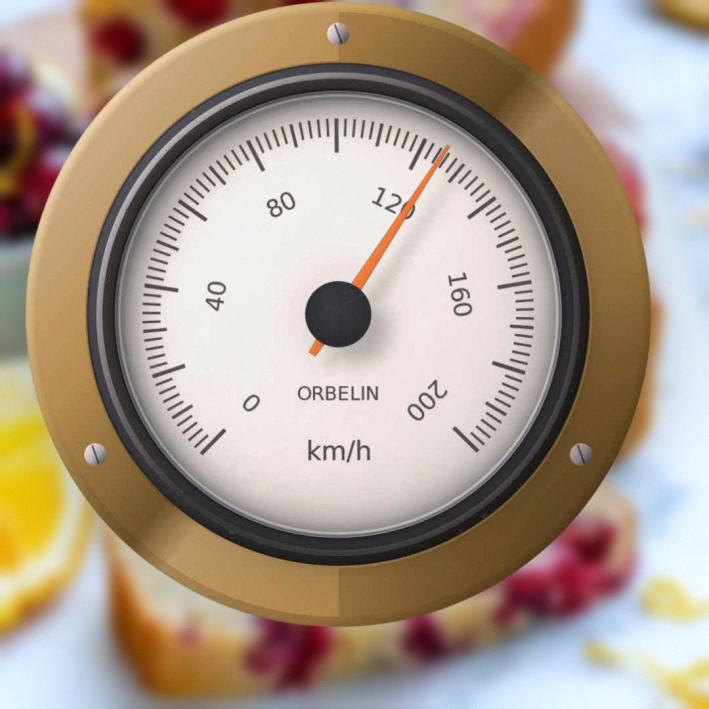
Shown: 125 km/h
